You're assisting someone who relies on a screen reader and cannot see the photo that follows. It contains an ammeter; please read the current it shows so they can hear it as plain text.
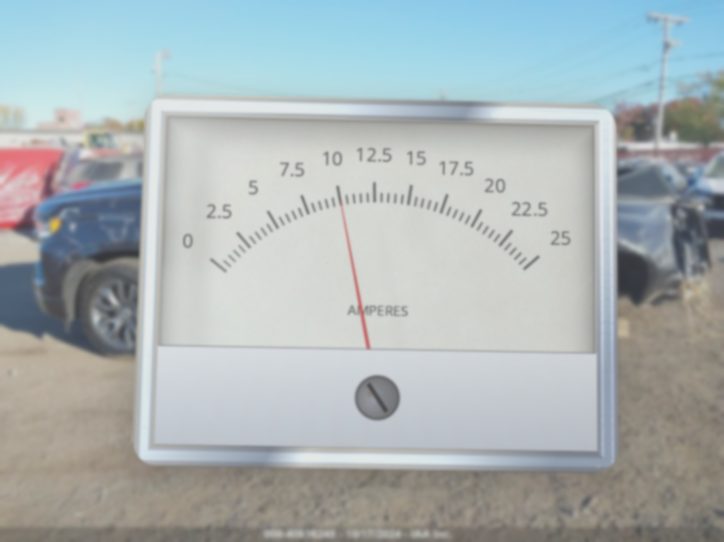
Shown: 10 A
